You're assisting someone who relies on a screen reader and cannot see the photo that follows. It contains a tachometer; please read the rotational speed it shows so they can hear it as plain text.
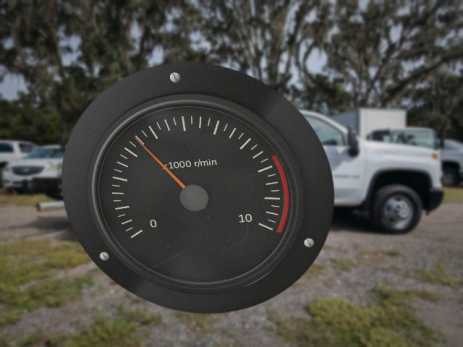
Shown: 3500 rpm
